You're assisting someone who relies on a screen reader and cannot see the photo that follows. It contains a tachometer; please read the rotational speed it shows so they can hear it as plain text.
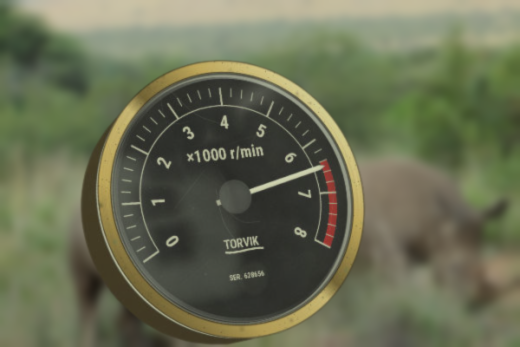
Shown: 6500 rpm
